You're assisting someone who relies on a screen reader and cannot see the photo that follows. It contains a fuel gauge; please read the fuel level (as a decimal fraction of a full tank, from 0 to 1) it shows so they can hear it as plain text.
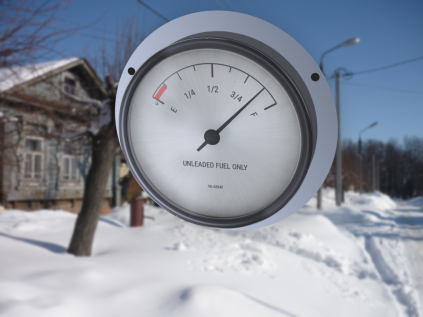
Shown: 0.875
